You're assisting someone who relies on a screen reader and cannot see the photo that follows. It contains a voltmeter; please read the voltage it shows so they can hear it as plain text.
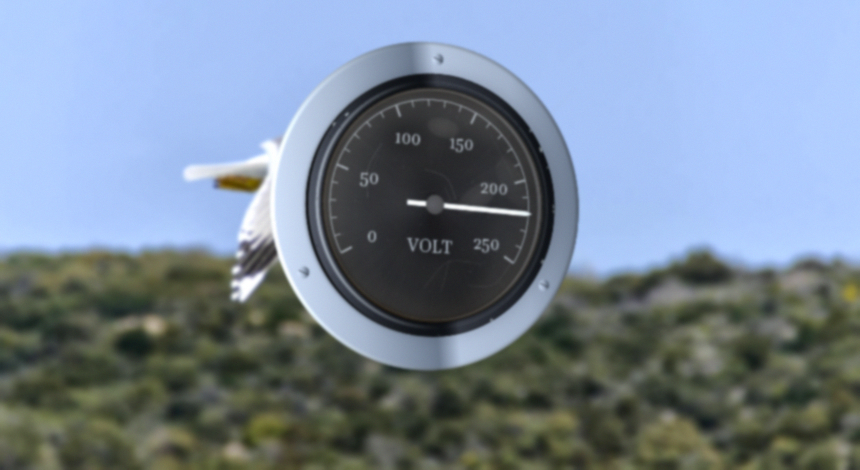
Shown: 220 V
